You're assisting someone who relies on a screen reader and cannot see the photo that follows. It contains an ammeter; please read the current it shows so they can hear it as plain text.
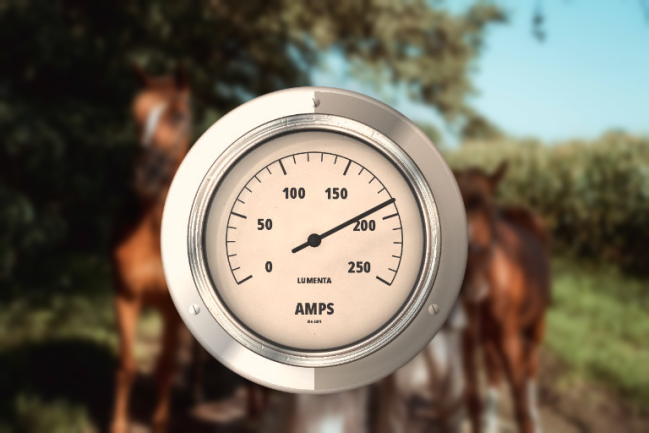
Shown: 190 A
